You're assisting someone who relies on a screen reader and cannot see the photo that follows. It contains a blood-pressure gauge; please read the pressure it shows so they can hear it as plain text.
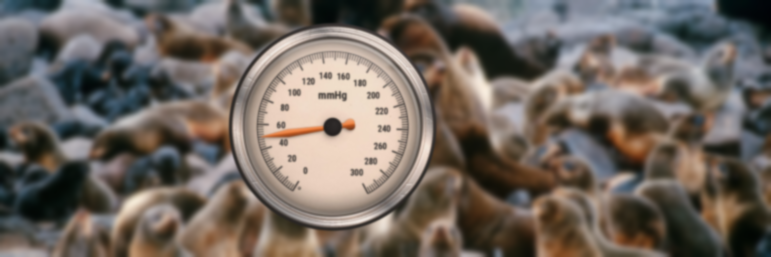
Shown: 50 mmHg
